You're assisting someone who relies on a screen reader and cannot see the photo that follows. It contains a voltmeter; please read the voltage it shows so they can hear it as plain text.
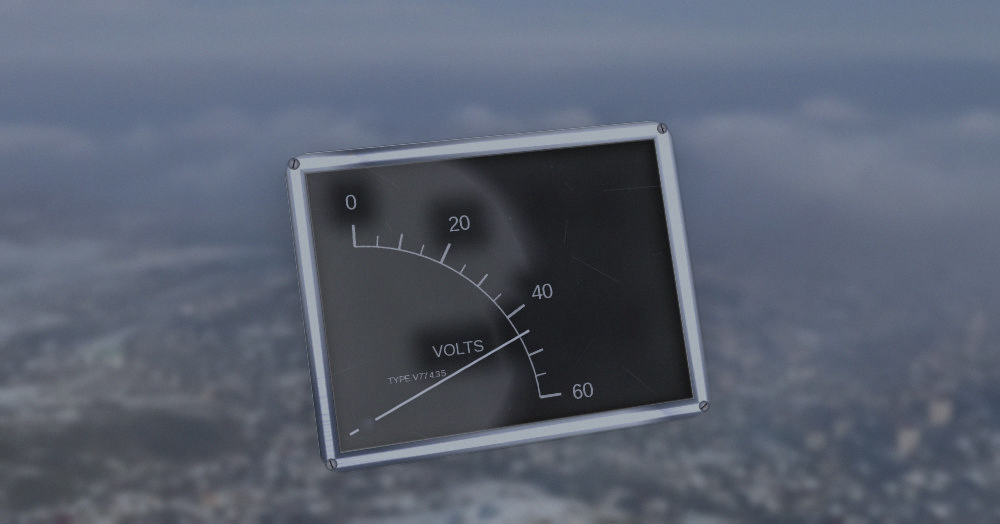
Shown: 45 V
